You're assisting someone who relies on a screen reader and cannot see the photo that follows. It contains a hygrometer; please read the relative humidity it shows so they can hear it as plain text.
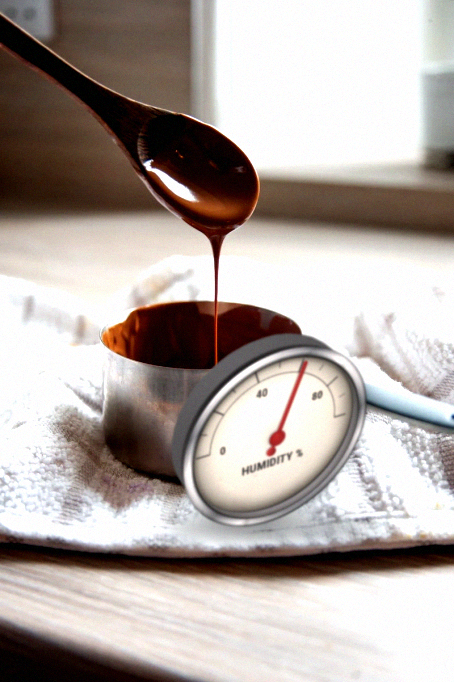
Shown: 60 %
